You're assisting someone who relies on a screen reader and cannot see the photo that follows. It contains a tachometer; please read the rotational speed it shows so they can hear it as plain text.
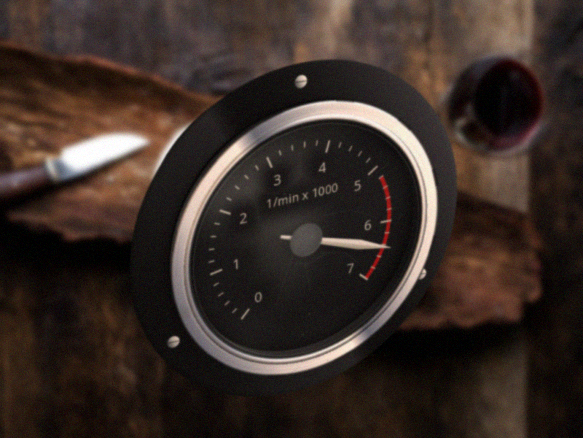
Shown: 6400 rpm
